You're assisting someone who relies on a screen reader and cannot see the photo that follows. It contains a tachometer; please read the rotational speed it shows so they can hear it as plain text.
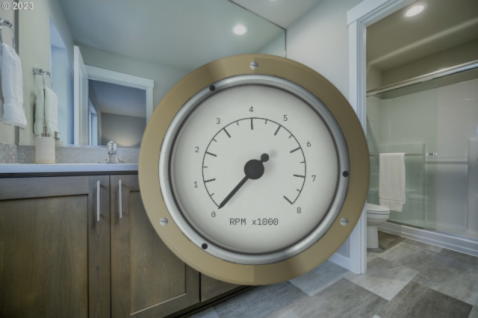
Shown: 0 rpm
